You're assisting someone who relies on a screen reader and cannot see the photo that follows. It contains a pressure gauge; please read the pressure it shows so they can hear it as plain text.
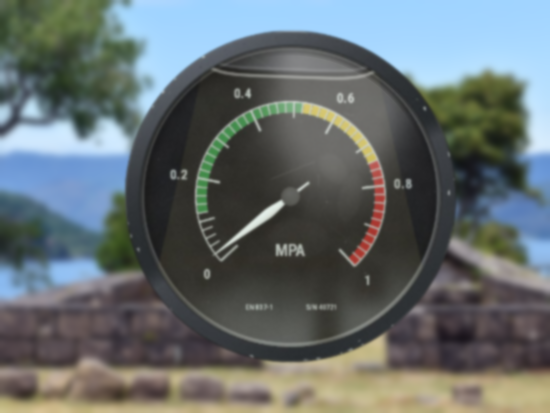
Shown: 0.02 MPa
